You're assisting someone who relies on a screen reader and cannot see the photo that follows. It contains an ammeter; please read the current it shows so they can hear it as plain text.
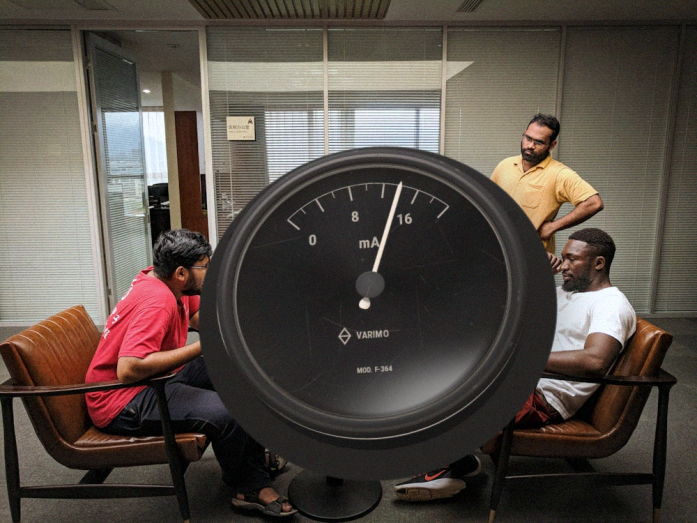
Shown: 14 mA
